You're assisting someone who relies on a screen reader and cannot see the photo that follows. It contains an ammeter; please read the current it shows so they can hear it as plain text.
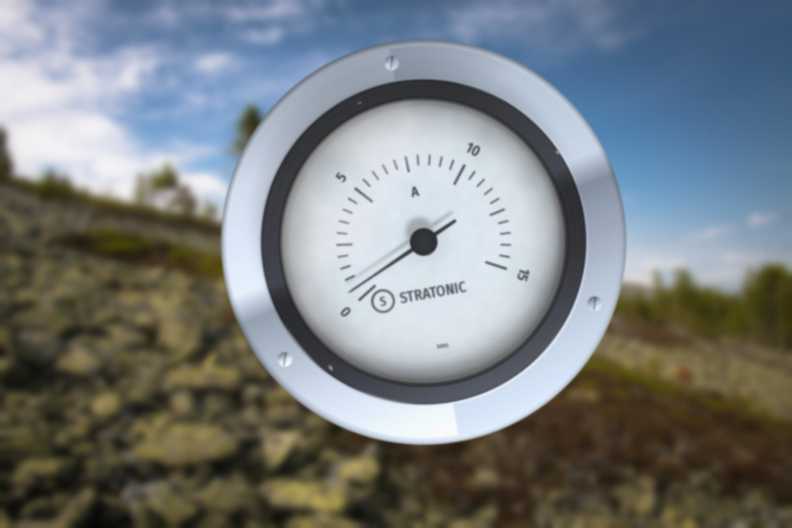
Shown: 0.5 A
